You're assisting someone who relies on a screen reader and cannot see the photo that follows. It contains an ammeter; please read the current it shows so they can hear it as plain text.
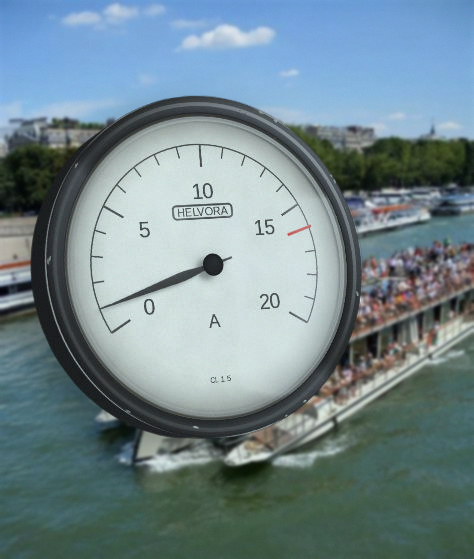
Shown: 1 A
